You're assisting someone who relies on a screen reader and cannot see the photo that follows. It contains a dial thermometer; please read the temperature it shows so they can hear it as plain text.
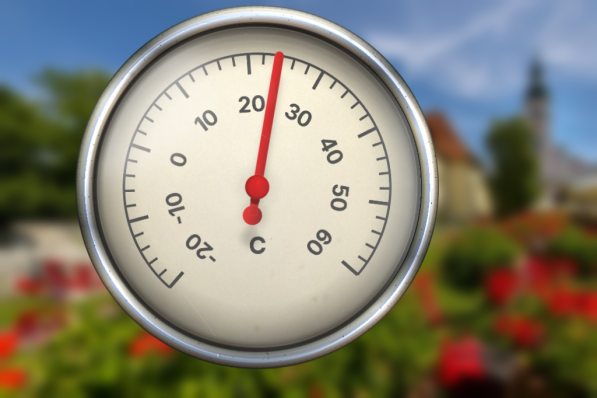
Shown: 24 °C
